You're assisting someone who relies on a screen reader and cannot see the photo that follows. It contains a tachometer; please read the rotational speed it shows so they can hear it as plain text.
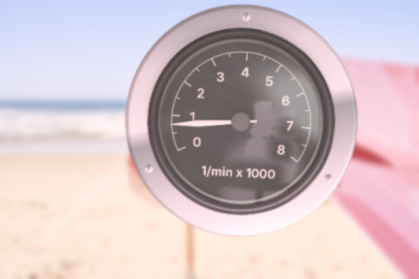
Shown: 750 rpm
